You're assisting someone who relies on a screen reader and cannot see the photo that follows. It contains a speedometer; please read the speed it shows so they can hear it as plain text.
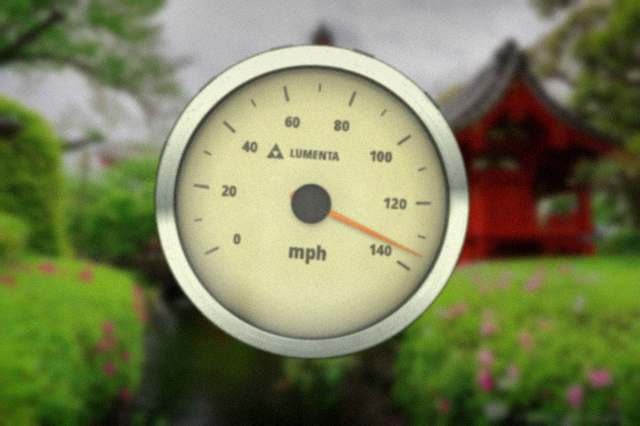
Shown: 135 mph
